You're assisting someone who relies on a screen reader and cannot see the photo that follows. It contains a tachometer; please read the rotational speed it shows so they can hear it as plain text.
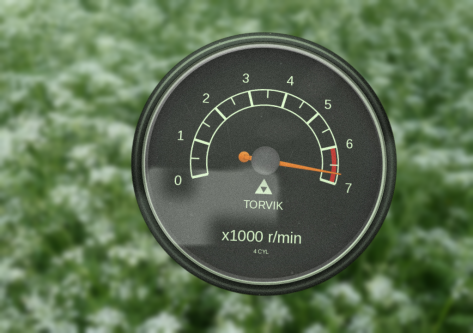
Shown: 6750 rpm
